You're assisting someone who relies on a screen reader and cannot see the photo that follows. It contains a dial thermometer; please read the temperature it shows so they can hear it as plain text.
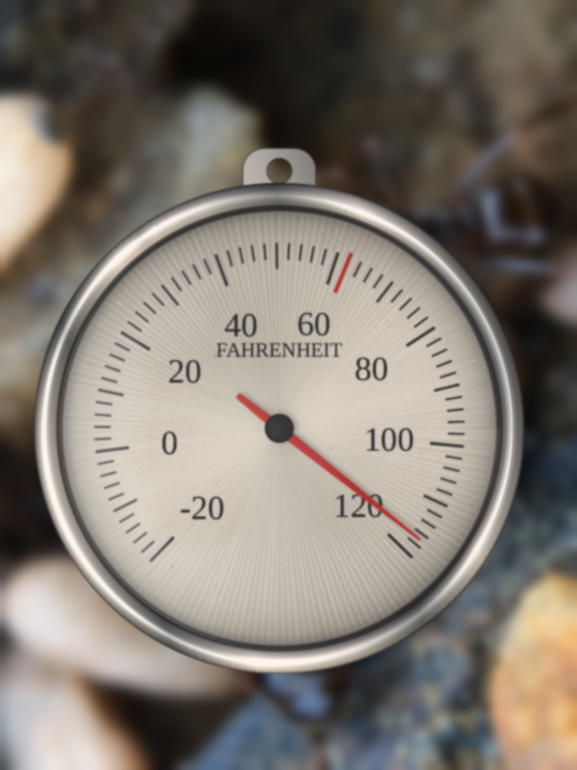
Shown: 117 °F
